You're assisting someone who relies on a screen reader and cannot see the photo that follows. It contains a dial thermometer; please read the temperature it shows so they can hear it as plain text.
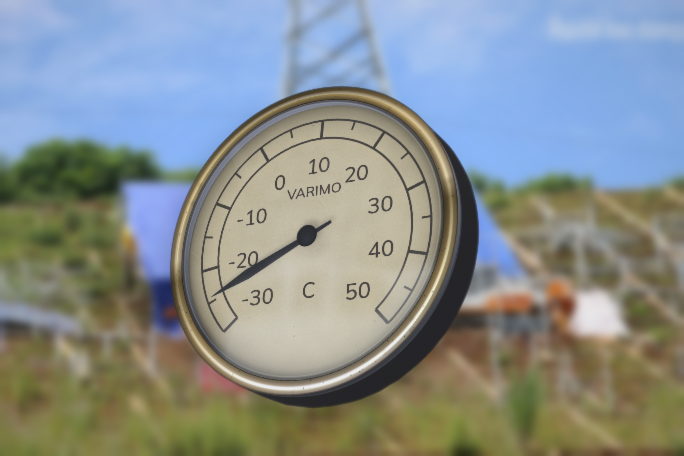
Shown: -25 °C
